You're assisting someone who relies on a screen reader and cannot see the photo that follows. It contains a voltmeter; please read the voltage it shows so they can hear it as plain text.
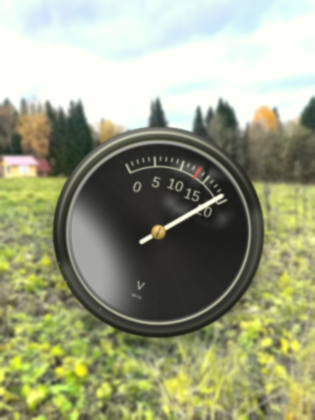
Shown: 19 V
